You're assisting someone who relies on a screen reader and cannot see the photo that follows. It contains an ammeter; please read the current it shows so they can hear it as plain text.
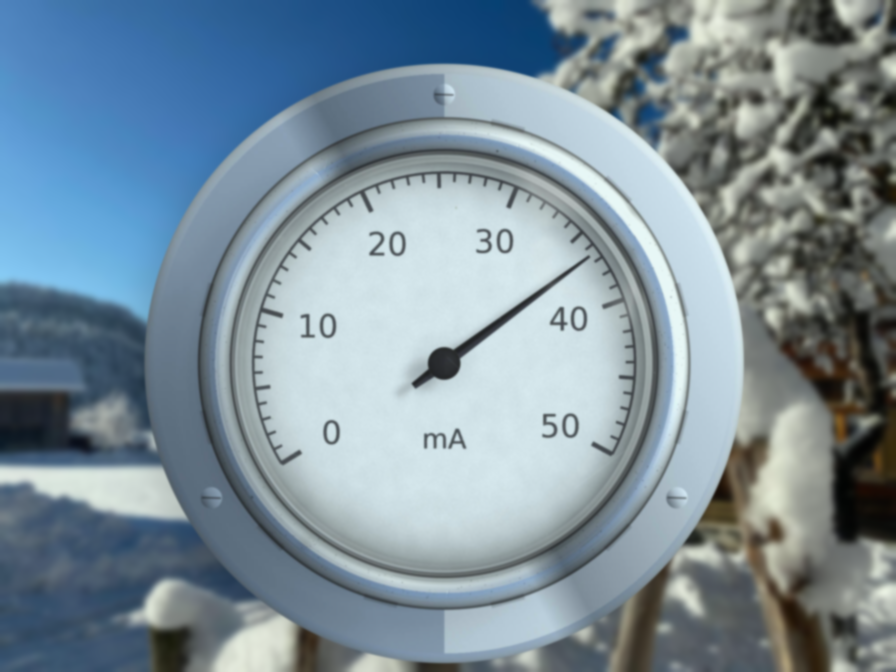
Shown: 36.5 mA
